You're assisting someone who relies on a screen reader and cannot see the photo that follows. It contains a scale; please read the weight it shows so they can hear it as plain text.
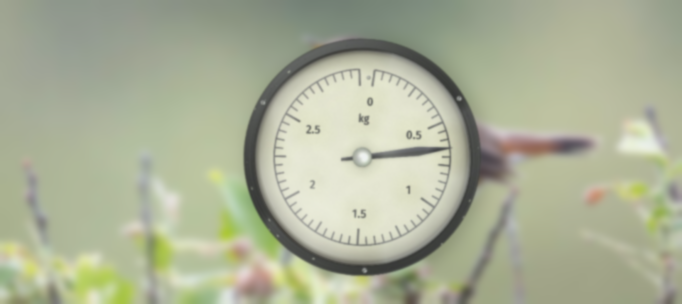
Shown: 0.65 kg
